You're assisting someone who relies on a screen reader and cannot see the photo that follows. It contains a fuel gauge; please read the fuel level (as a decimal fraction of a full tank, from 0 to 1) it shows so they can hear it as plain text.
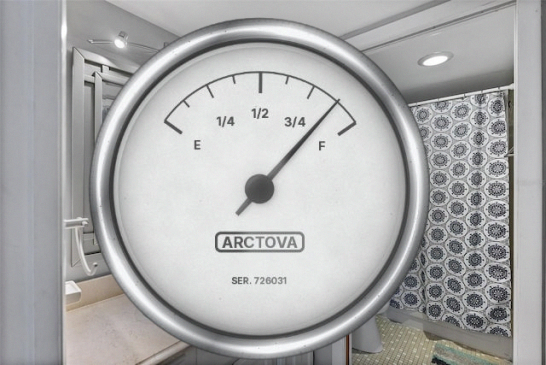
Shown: 0.875
